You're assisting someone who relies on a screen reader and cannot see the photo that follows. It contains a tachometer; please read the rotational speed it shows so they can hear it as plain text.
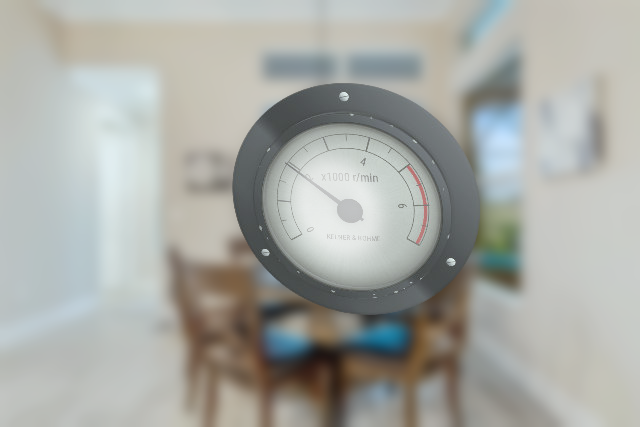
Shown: 2000 rpm
